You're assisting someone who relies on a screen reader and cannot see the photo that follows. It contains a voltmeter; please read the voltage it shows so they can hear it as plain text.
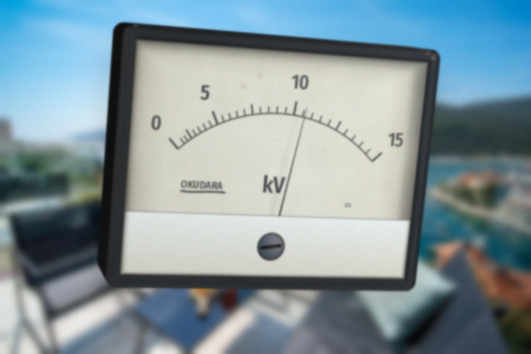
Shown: 10.5 kV
